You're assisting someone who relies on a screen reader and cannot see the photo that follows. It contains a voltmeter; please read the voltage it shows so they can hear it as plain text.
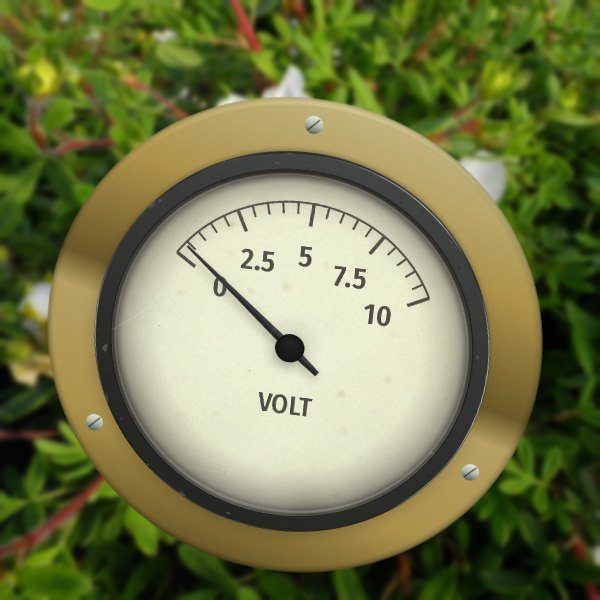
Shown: 0.5 V
